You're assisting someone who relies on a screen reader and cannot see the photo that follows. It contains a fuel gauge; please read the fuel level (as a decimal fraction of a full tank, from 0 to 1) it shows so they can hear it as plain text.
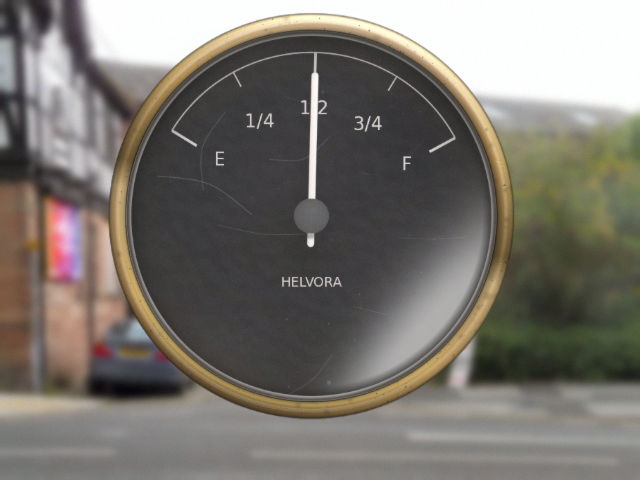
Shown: 0.5
